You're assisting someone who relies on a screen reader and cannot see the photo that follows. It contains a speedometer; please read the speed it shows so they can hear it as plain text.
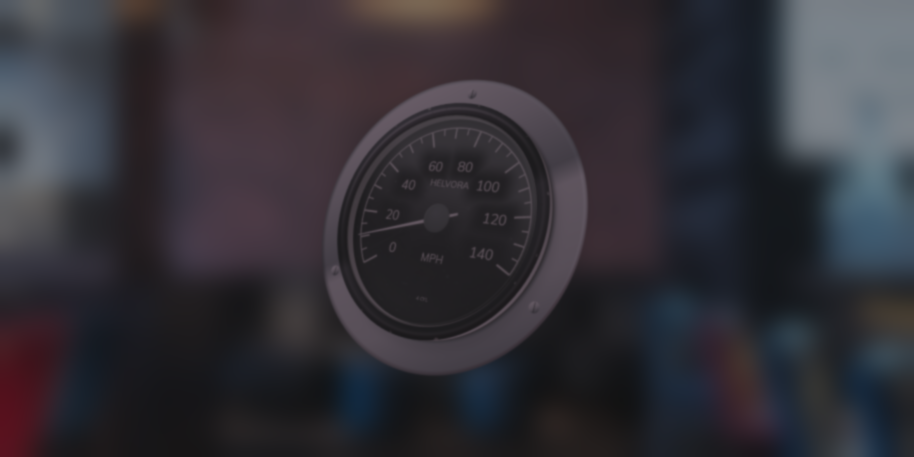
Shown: 10 mph
